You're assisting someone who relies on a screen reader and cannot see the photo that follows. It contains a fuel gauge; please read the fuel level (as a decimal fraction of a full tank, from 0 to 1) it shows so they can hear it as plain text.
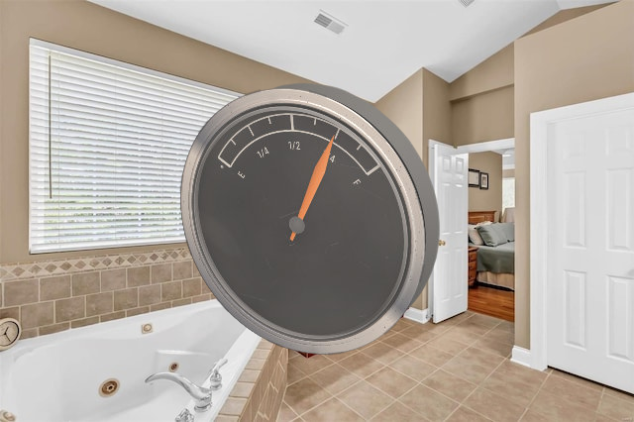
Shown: 0.75
